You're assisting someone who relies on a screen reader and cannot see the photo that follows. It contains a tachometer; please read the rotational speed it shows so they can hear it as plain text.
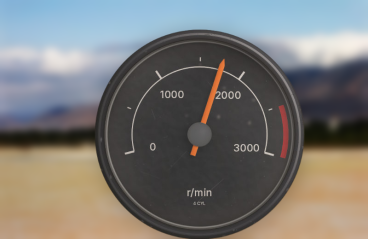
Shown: 1750 rpm
